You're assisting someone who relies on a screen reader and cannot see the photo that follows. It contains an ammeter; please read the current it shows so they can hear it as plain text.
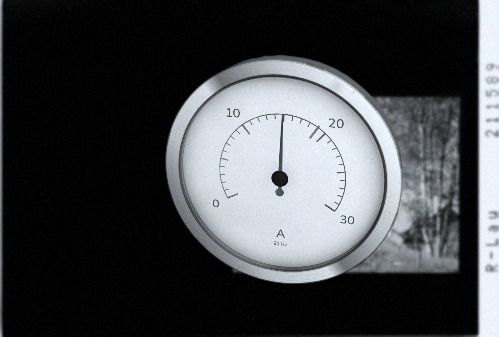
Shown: 15 A
